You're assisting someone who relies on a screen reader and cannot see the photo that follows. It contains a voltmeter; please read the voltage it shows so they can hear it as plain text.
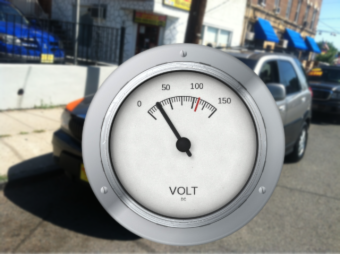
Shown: 25 V
